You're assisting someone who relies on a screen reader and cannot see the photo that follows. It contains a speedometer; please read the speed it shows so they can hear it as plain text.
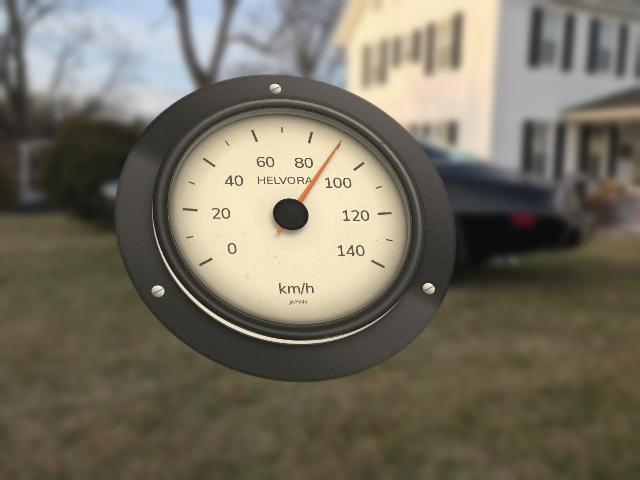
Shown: 90 km/h
